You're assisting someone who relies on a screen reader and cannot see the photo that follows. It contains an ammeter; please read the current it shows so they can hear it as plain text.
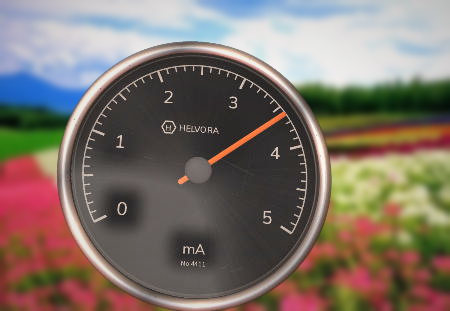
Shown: 3.6 mA
